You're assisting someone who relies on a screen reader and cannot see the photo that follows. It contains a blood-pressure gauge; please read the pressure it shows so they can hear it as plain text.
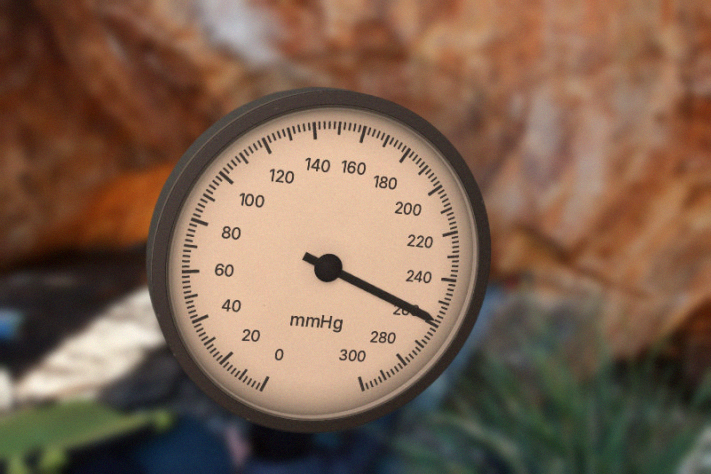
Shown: 258 mmHg
